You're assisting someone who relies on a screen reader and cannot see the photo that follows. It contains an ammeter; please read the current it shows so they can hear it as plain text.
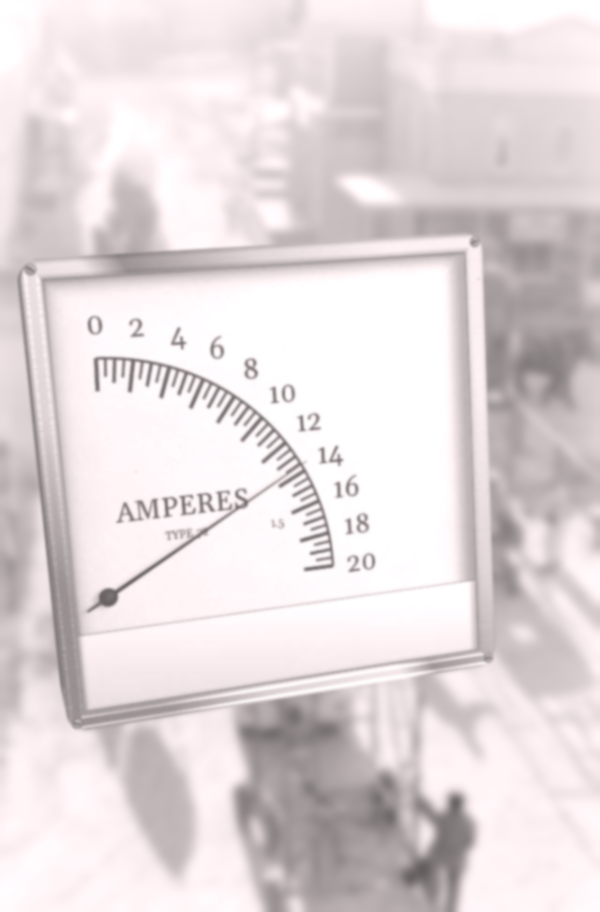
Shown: 13.5 A
